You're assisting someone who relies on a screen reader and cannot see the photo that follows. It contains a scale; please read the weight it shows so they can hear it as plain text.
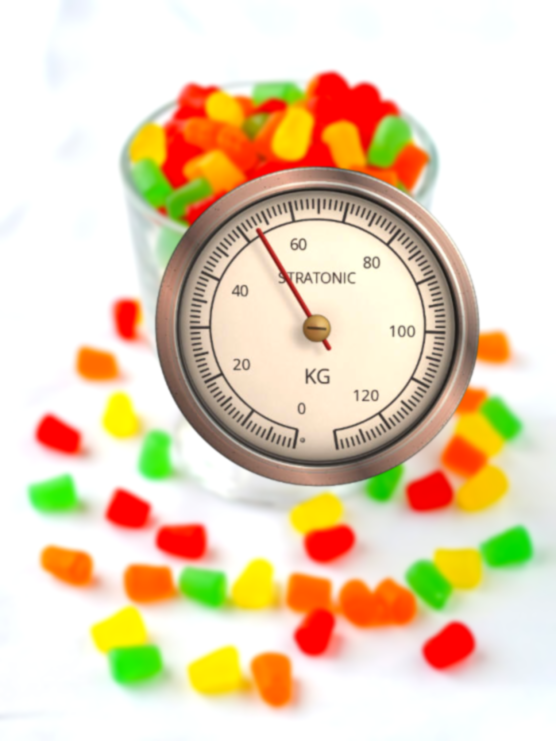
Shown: 53 kg
